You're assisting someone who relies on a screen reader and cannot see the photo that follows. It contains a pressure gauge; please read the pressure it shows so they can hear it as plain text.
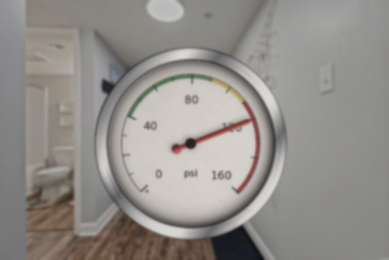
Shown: 120 psi
